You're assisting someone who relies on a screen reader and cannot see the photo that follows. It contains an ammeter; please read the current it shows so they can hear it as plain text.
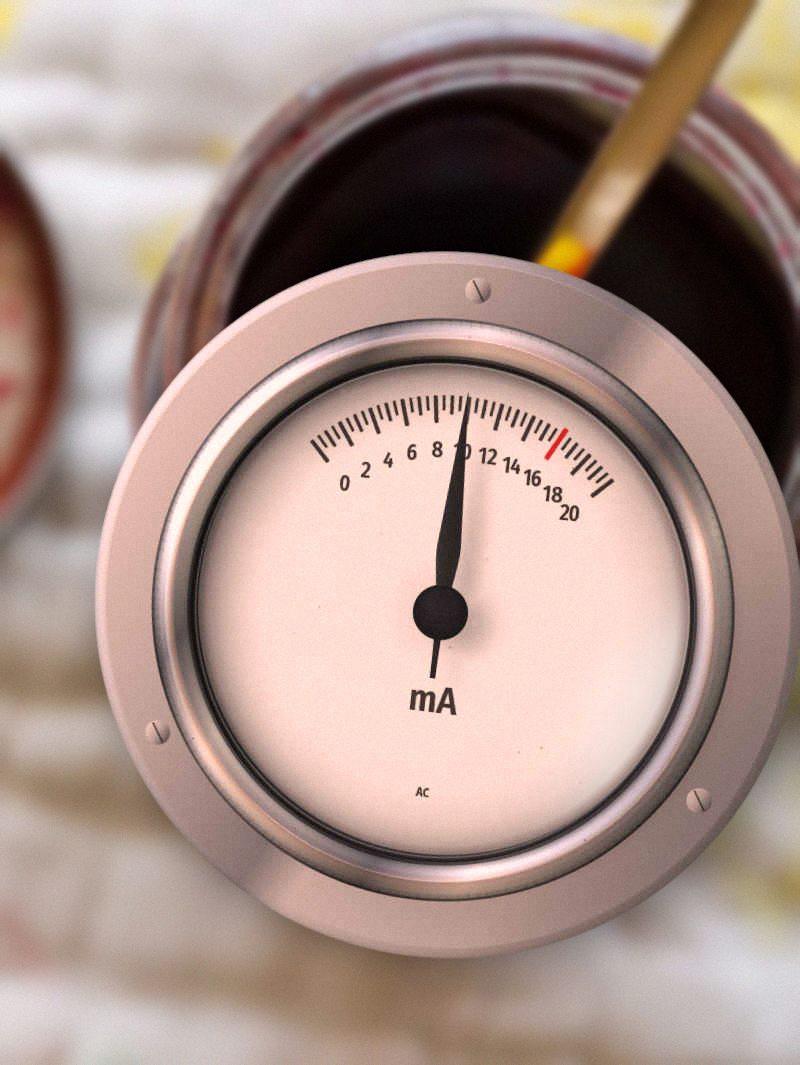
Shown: 10 mA
